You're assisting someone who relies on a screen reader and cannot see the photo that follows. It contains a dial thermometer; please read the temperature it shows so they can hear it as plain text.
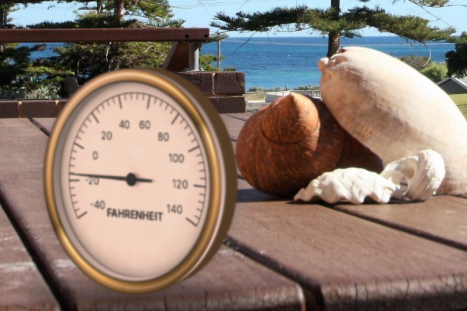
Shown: -16 °F
